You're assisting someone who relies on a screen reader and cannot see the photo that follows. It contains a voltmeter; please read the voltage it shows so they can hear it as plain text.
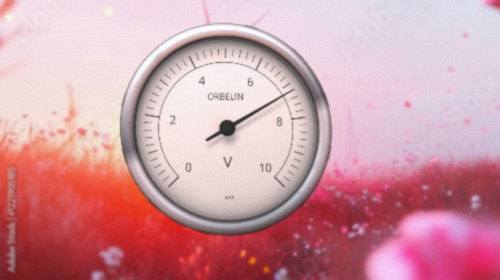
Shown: 7.2 V
